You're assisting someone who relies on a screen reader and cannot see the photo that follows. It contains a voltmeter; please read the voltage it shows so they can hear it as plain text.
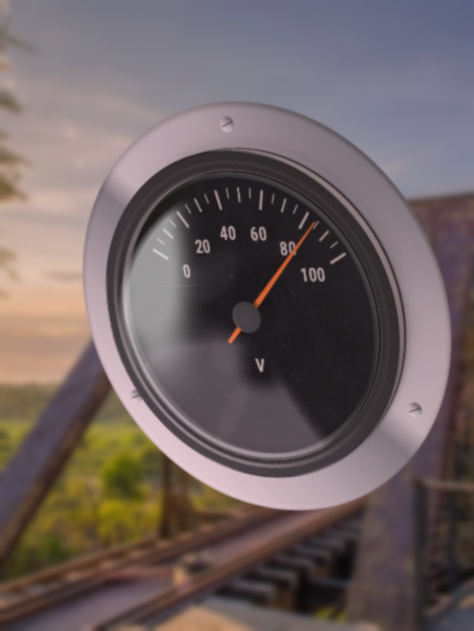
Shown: 85 V
